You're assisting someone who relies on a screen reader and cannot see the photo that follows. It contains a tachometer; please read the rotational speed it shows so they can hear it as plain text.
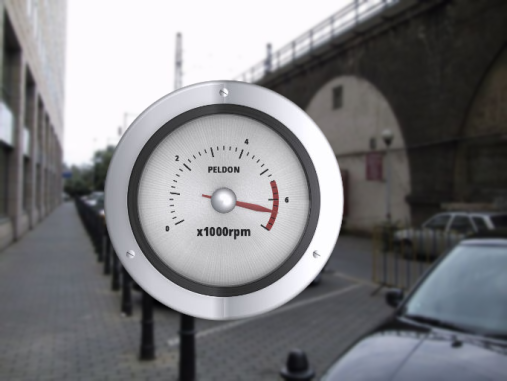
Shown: 6400 rpm
